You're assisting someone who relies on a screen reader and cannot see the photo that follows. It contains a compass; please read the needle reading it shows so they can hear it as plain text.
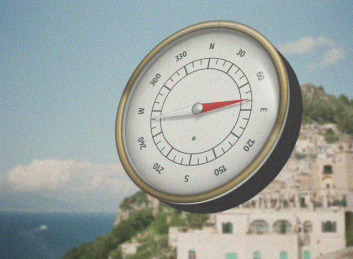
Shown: 80 °
